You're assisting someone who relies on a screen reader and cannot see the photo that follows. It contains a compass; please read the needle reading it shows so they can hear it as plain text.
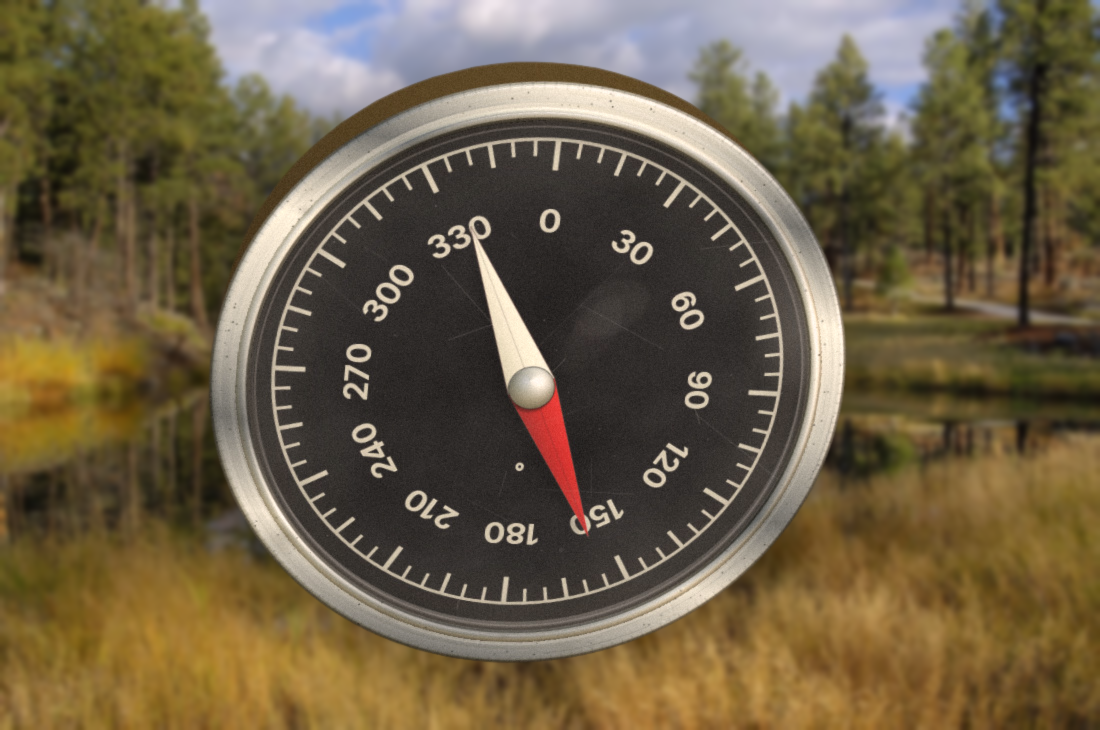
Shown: 155 °
